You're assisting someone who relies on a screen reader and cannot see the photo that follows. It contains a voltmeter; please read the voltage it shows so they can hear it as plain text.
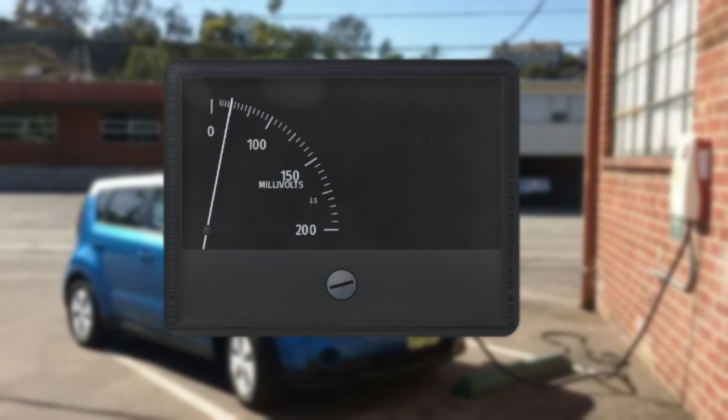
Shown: 50 mV
